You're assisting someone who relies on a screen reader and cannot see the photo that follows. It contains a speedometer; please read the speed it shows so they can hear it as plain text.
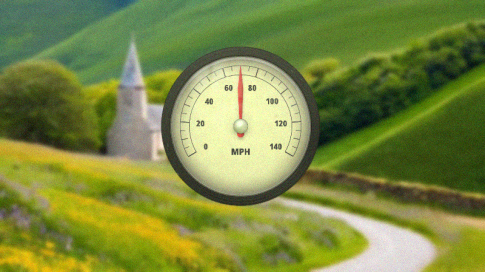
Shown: 70 mph
